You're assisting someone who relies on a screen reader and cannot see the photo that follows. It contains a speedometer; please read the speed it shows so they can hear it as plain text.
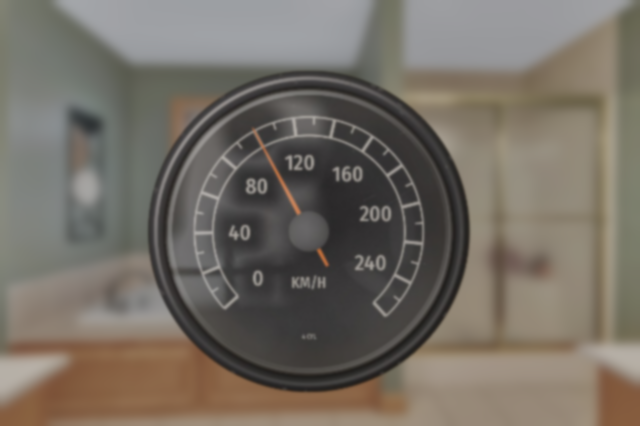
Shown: 100 km/h
